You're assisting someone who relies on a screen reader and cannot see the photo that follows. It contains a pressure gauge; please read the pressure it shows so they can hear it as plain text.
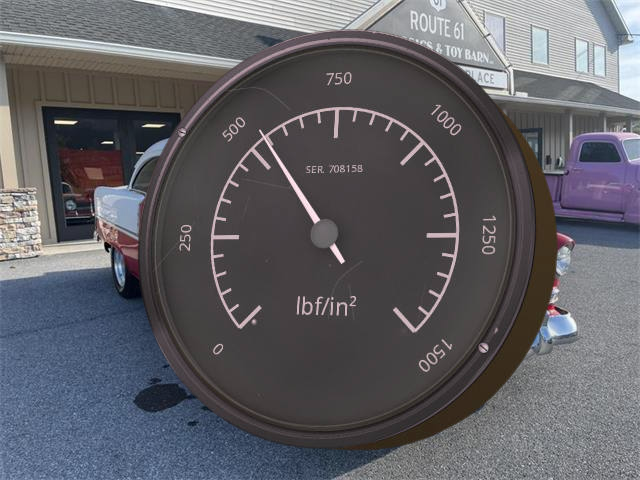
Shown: 550 psi
